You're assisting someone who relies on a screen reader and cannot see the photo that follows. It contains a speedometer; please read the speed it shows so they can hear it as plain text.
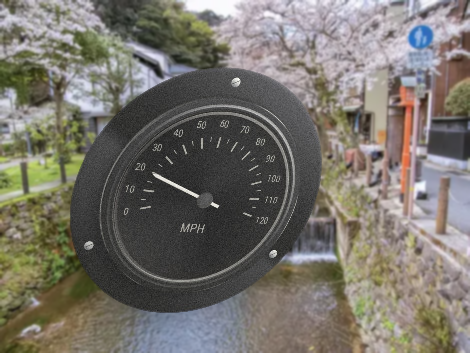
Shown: 20 mph
